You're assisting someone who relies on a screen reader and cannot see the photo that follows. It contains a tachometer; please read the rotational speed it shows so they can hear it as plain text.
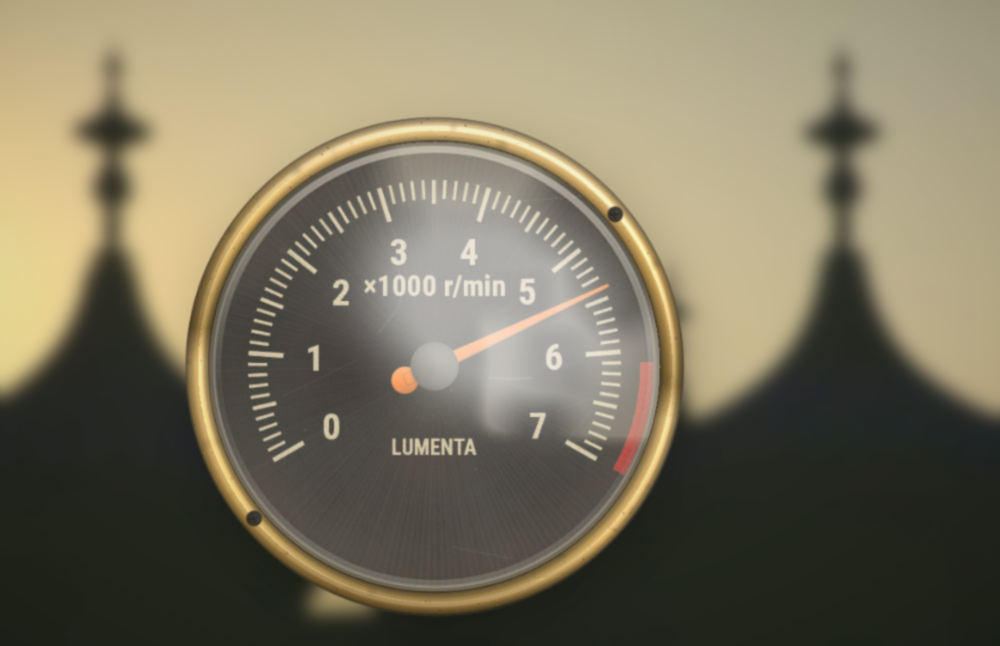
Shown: 5400 rpm
